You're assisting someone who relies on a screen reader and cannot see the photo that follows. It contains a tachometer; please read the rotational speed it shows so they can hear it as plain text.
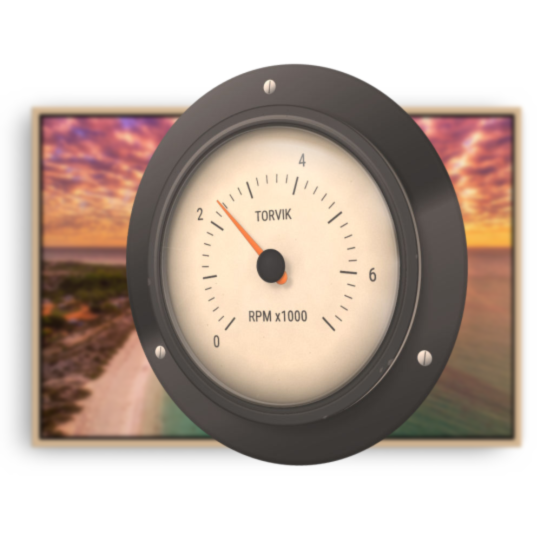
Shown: 2400 rpm
